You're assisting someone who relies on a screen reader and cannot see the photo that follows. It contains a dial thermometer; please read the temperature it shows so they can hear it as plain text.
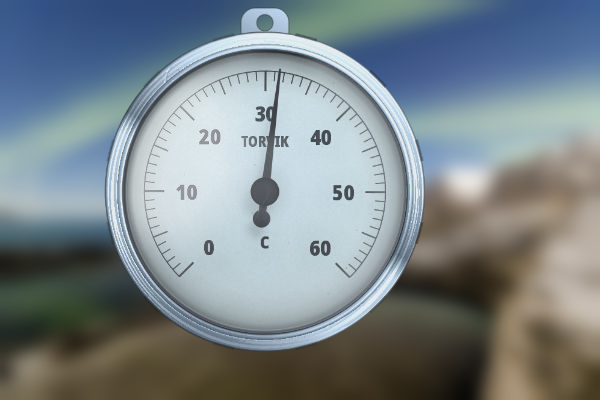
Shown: 31.5 °C
